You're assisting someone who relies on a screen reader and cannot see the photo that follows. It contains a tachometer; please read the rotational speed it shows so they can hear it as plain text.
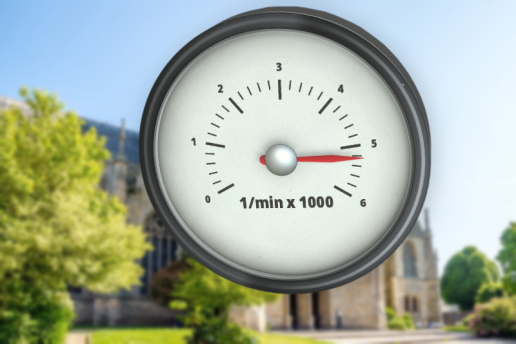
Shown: 5200 rpm
